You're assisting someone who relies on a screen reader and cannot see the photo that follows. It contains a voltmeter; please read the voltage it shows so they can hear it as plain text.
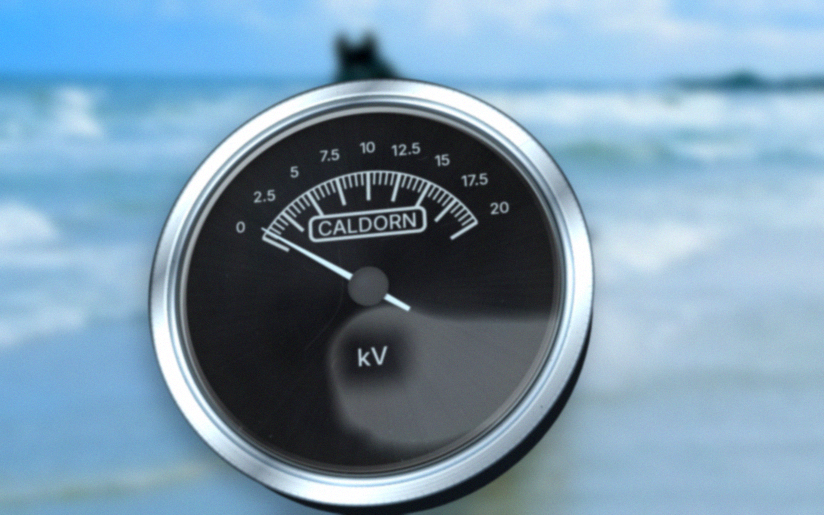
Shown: 0.5 kV
